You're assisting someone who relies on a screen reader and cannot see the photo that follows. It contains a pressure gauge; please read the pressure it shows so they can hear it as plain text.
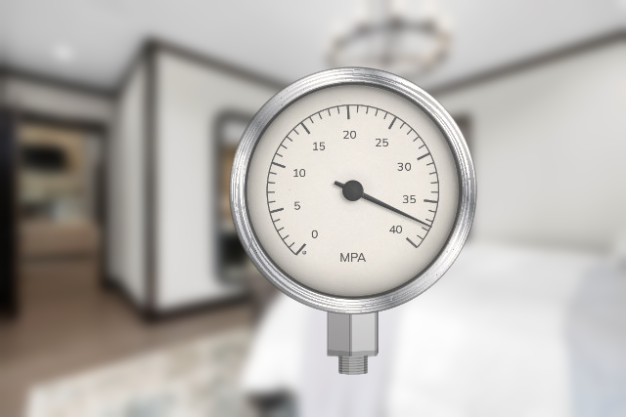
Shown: 37.5 MPa
